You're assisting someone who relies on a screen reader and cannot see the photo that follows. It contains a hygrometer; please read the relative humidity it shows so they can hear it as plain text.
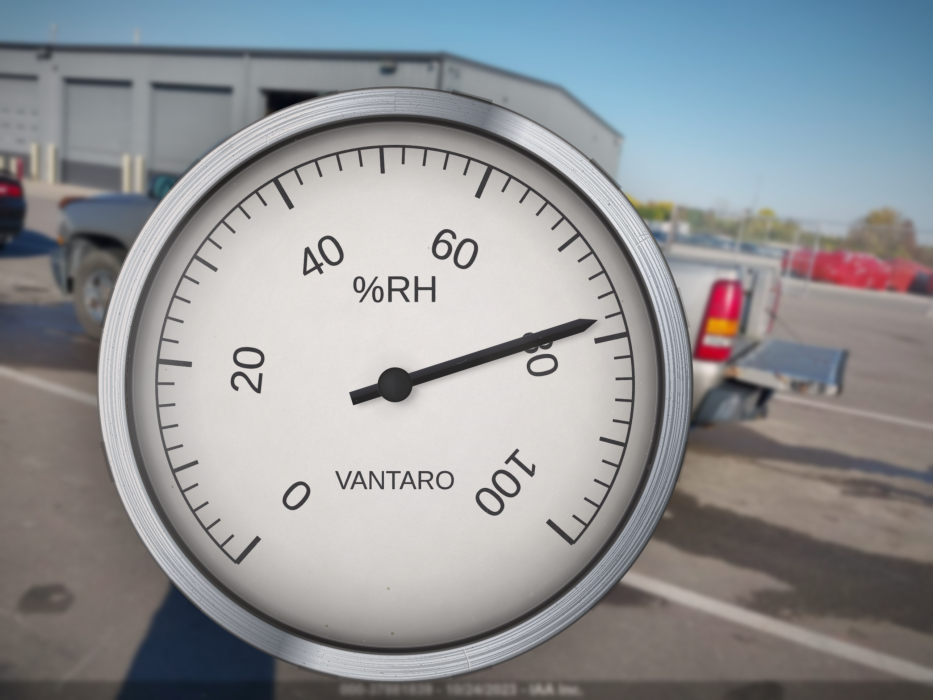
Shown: 78 %
